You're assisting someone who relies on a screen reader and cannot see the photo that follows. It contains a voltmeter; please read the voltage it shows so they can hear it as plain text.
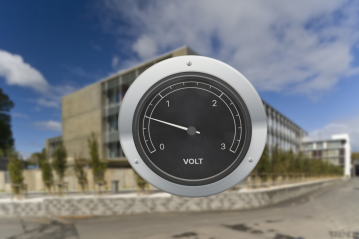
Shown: 0.6 V
